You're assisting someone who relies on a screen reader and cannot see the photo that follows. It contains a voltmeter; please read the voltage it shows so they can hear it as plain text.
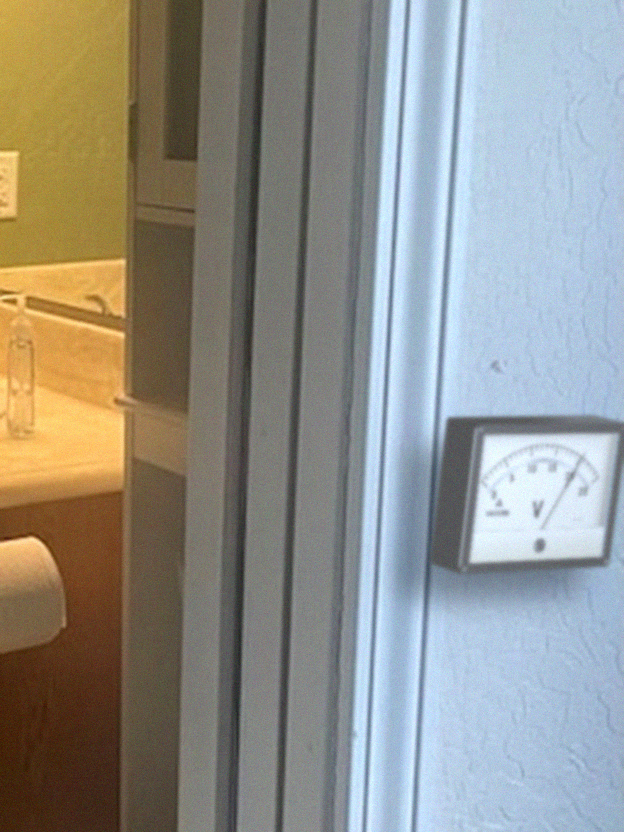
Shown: 20 V
